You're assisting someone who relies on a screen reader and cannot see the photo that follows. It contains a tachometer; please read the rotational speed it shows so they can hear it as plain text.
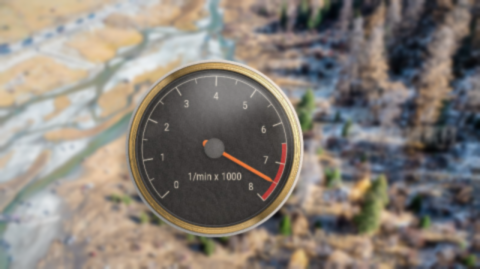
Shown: 7500 rpm
